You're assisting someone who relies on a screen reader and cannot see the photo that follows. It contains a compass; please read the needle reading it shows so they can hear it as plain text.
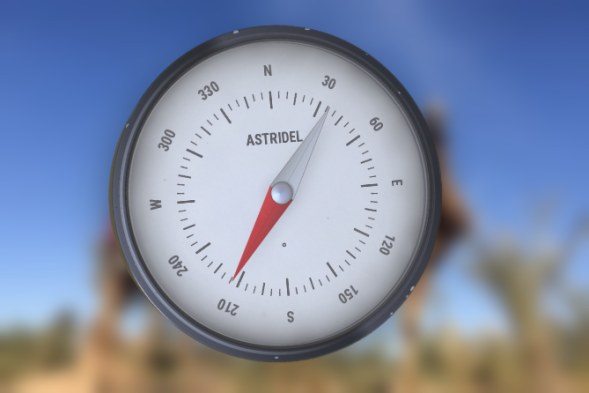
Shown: 215 °
